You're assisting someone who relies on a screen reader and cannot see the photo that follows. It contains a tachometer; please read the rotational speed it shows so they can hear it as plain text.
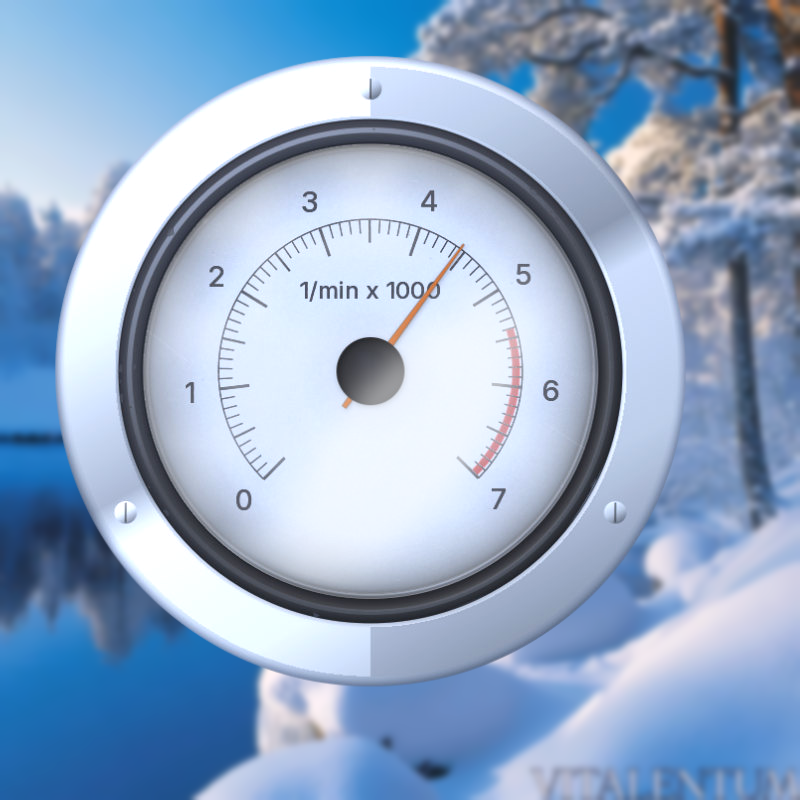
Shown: 4450 rpm
